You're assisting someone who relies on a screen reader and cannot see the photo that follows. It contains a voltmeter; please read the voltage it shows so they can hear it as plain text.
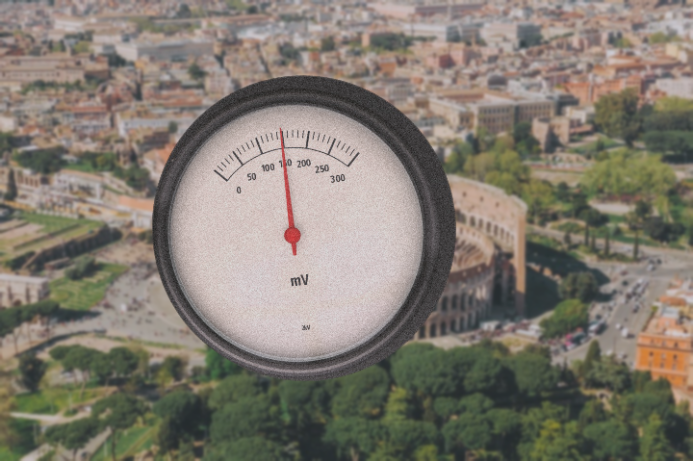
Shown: 150 mV
